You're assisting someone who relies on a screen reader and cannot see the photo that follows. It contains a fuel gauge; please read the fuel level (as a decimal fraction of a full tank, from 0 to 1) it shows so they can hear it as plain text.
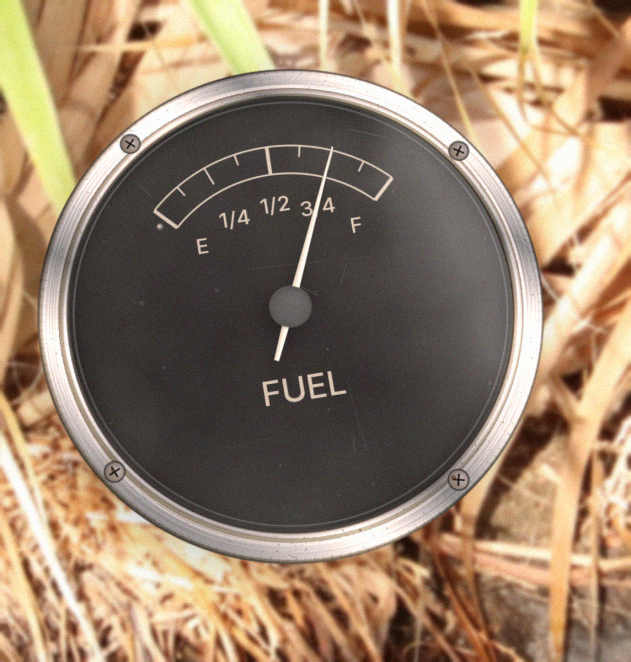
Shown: 0.75
